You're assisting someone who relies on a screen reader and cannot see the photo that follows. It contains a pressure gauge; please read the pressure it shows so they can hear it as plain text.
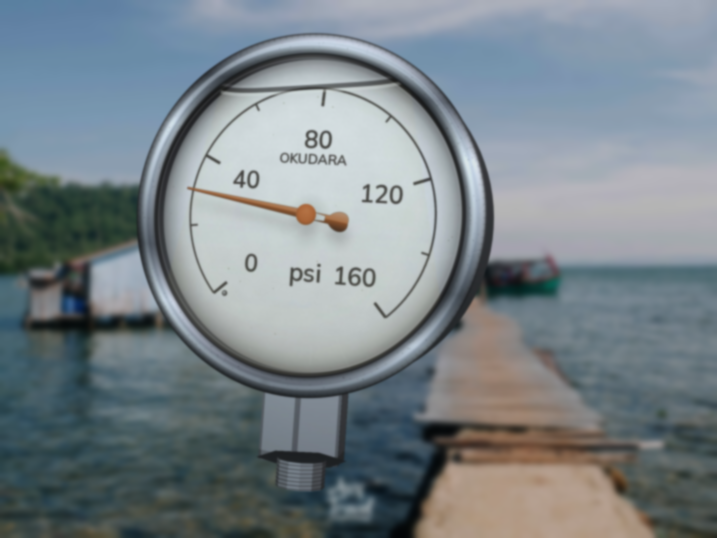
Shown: 30 psi
